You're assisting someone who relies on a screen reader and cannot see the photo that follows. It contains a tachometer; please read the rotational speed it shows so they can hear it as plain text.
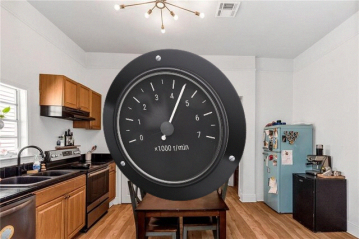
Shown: 4500 rpm
